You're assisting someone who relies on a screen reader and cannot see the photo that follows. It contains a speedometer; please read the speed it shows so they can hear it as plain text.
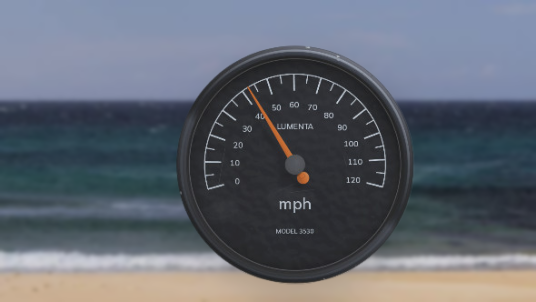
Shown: 42.5 mph
